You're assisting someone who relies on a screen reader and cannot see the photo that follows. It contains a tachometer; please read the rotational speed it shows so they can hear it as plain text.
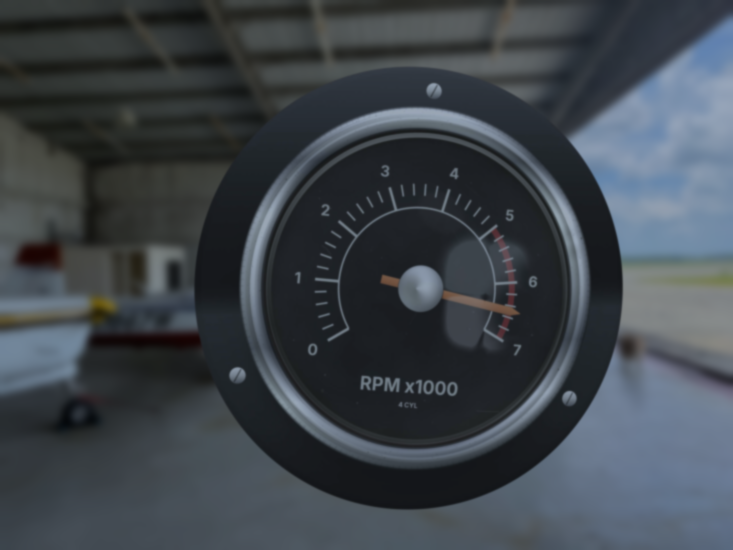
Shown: 6500 rpm
